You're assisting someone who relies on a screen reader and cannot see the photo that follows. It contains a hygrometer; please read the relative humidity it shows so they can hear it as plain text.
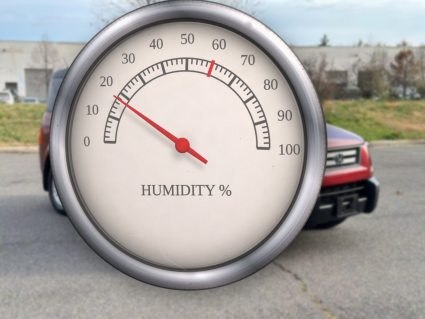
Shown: 18 %
